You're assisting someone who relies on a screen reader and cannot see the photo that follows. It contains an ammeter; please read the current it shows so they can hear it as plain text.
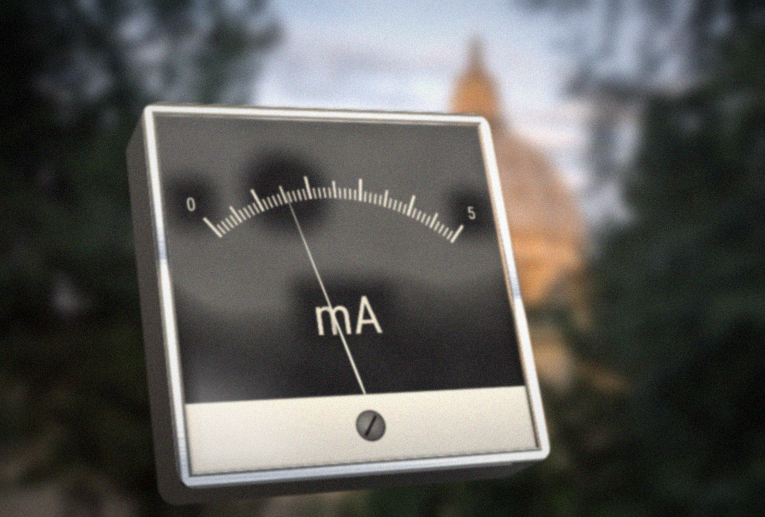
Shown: 1.5 mA
